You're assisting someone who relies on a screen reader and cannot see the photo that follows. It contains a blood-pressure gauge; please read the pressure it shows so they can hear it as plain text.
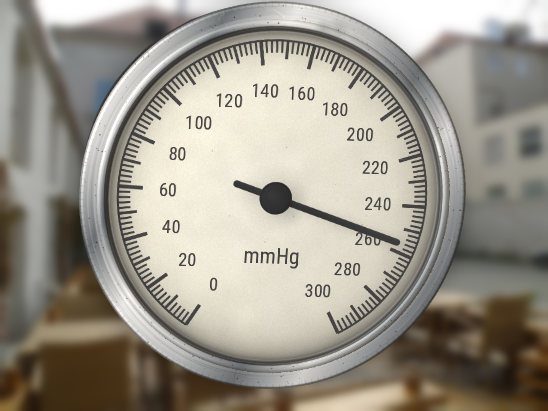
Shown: 256 mmHg
